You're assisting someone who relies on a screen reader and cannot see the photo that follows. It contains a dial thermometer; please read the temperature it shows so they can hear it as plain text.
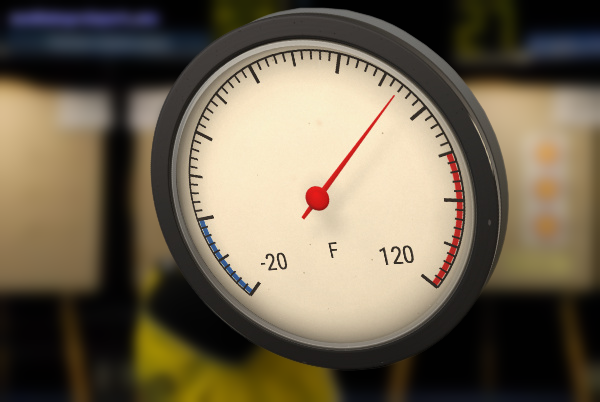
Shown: 74 °F
